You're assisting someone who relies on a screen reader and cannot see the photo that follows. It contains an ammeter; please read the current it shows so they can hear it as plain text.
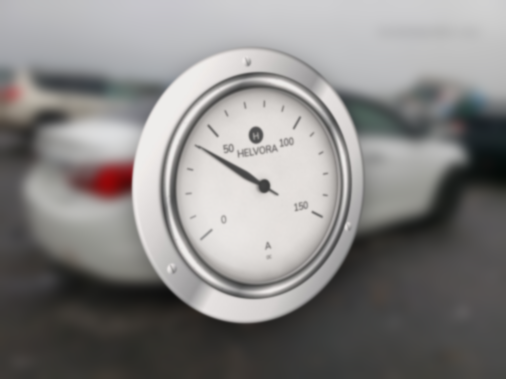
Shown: 40 A
